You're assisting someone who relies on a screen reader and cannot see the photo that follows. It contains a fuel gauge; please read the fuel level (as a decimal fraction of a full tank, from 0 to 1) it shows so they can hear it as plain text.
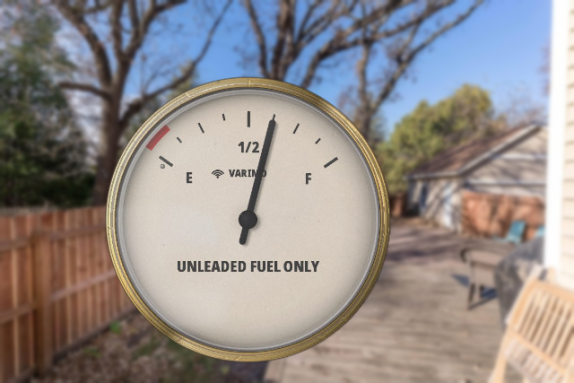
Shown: 0.625
